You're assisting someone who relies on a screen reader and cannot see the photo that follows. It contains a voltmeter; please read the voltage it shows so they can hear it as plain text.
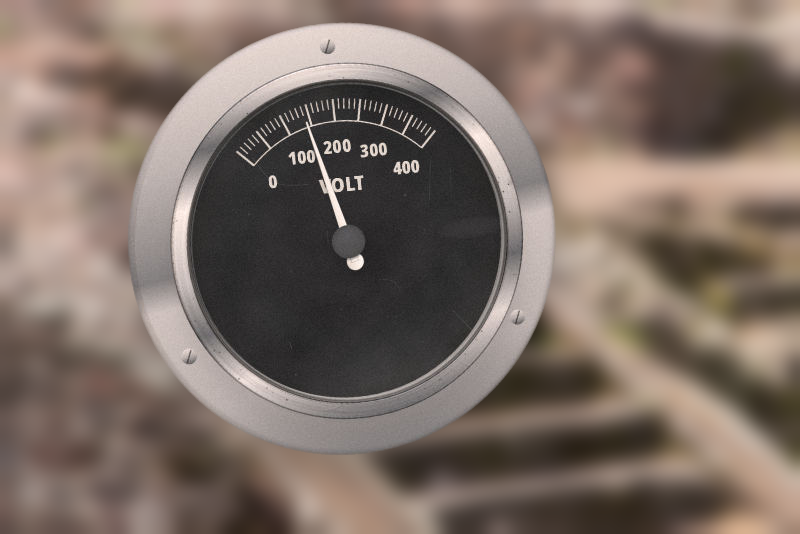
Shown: 140 V
